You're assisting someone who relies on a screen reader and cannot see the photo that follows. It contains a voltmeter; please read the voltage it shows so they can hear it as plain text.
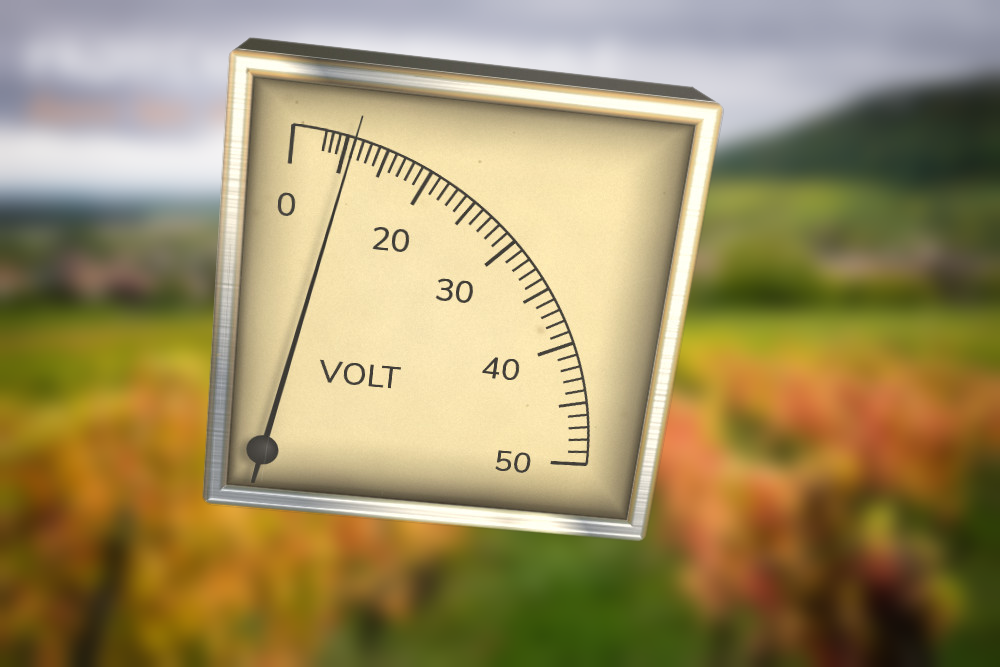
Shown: 11 V
